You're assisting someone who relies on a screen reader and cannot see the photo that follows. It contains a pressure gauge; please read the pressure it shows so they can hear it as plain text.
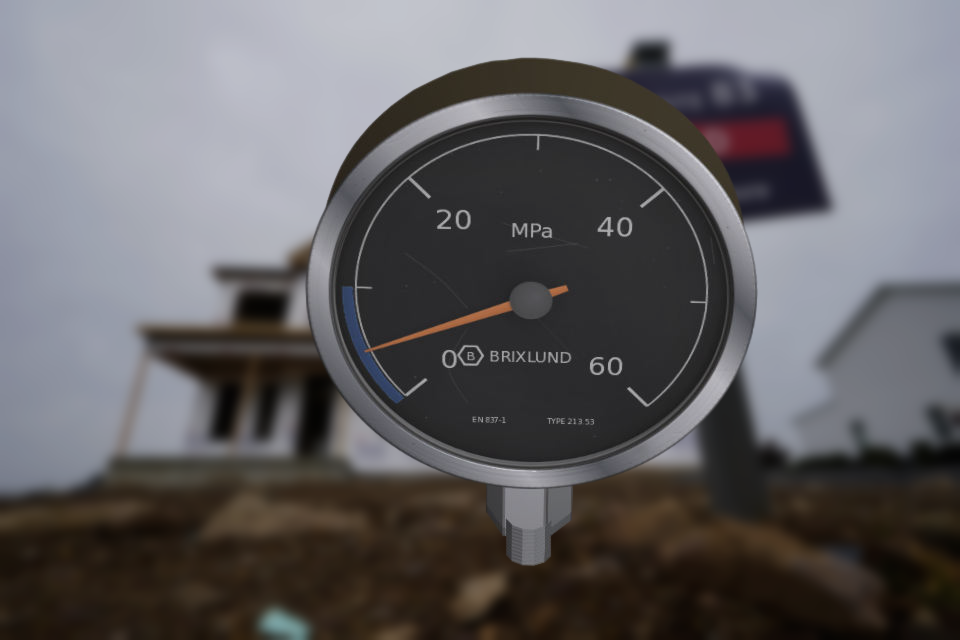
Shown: 5 MPa
